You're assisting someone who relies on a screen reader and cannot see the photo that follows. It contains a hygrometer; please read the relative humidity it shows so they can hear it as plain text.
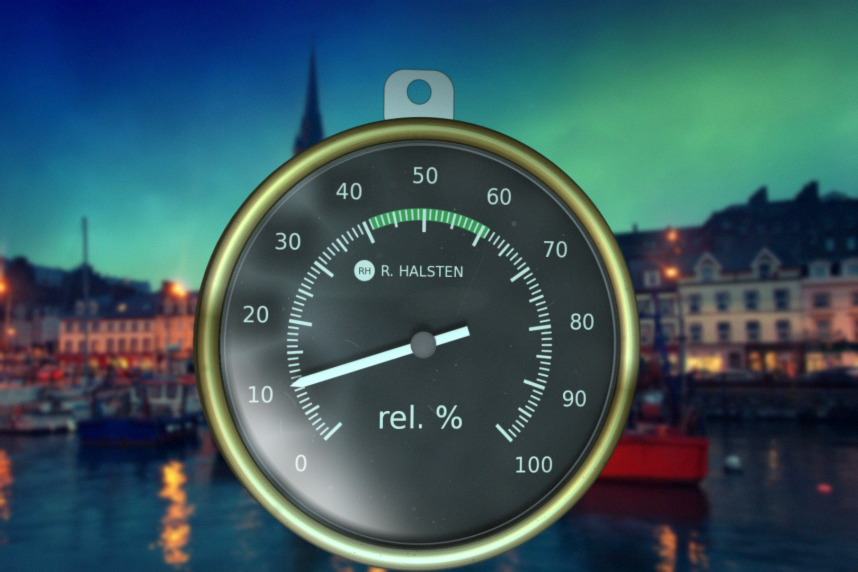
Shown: 10 %
